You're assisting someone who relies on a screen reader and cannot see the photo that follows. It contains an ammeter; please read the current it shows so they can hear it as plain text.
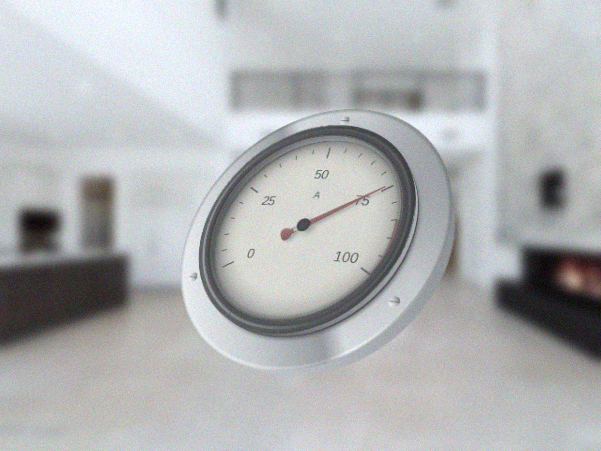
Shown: 75 A
